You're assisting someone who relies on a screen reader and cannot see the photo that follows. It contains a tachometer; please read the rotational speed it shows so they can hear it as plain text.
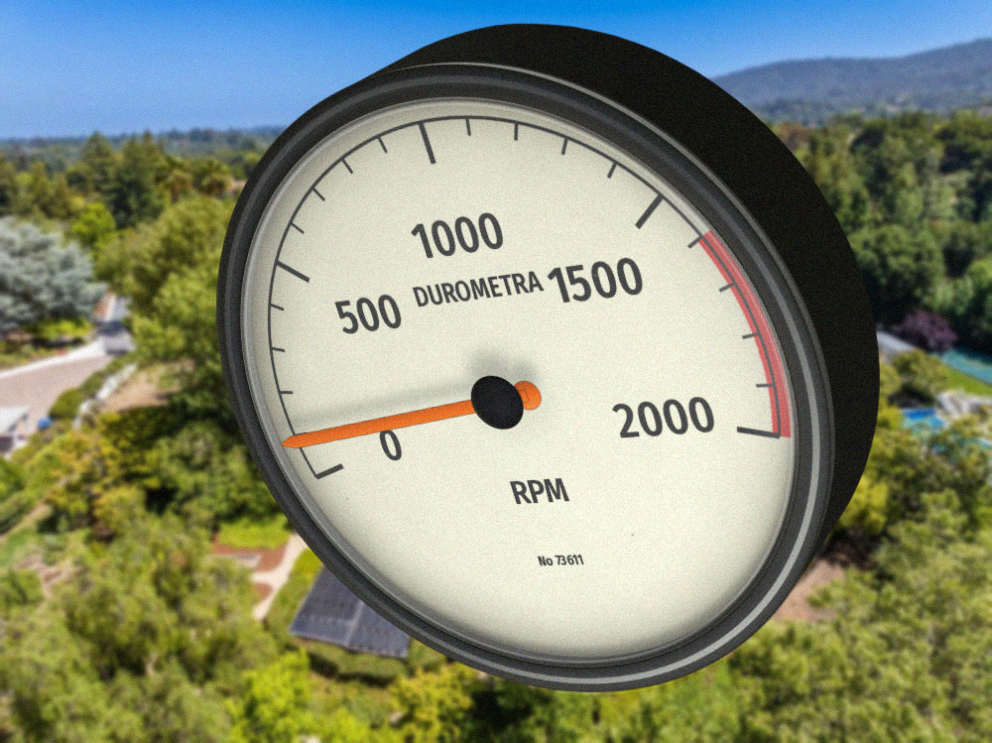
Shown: 100 rpm
